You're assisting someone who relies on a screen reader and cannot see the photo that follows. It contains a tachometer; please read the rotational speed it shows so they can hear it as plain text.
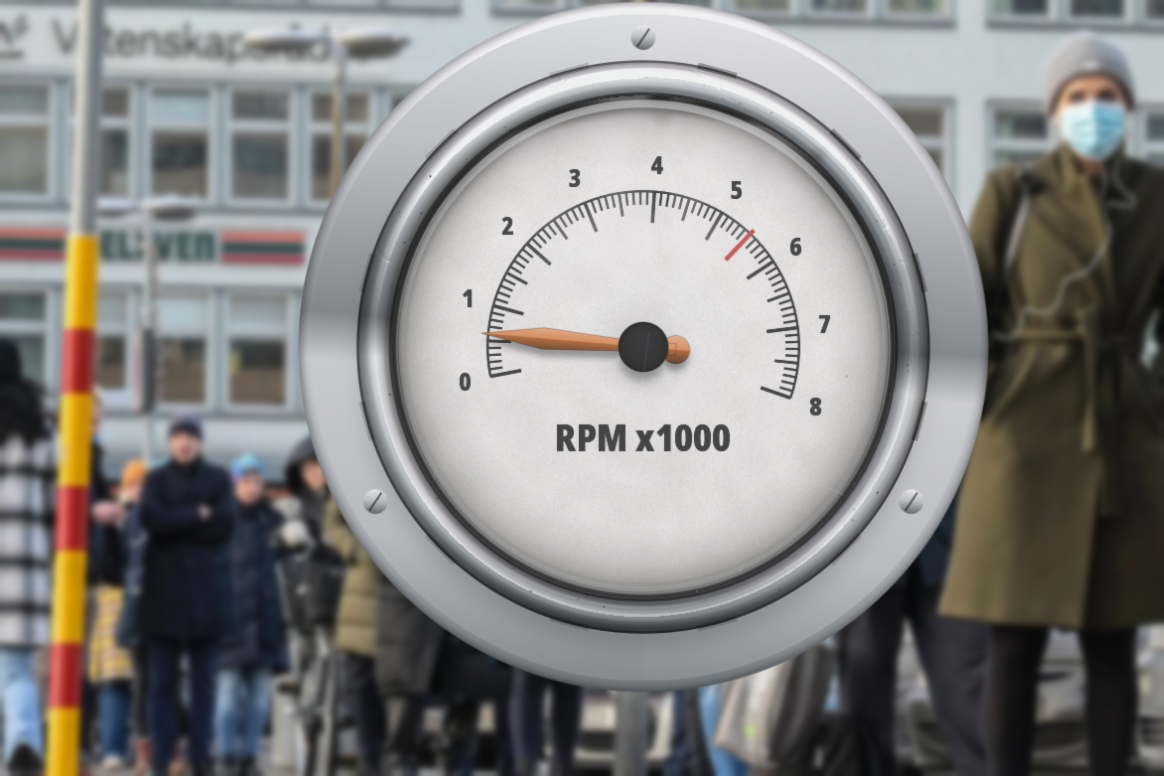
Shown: 600 rpm
